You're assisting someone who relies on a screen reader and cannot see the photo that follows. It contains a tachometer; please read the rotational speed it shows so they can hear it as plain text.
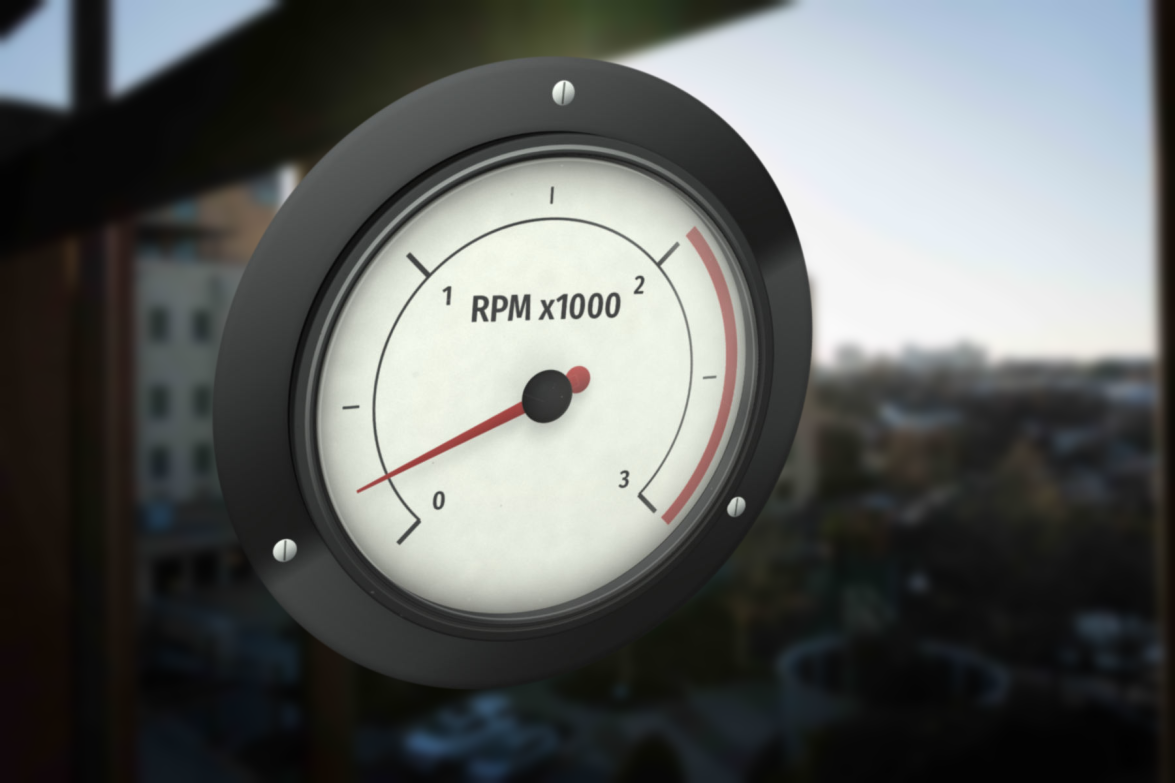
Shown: 250 rpm
